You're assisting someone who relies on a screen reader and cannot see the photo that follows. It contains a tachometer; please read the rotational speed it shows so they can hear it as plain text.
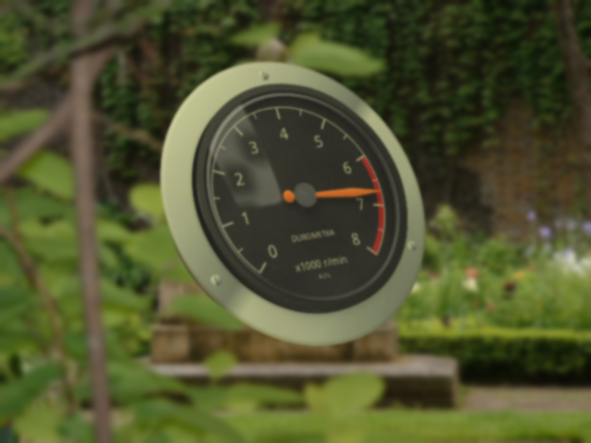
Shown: 6750 rpm
